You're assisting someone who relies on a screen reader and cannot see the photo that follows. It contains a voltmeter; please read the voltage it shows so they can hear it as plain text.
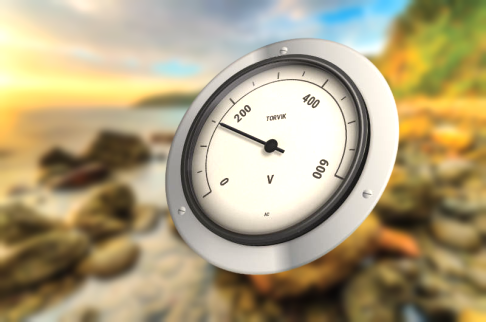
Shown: 150 V
